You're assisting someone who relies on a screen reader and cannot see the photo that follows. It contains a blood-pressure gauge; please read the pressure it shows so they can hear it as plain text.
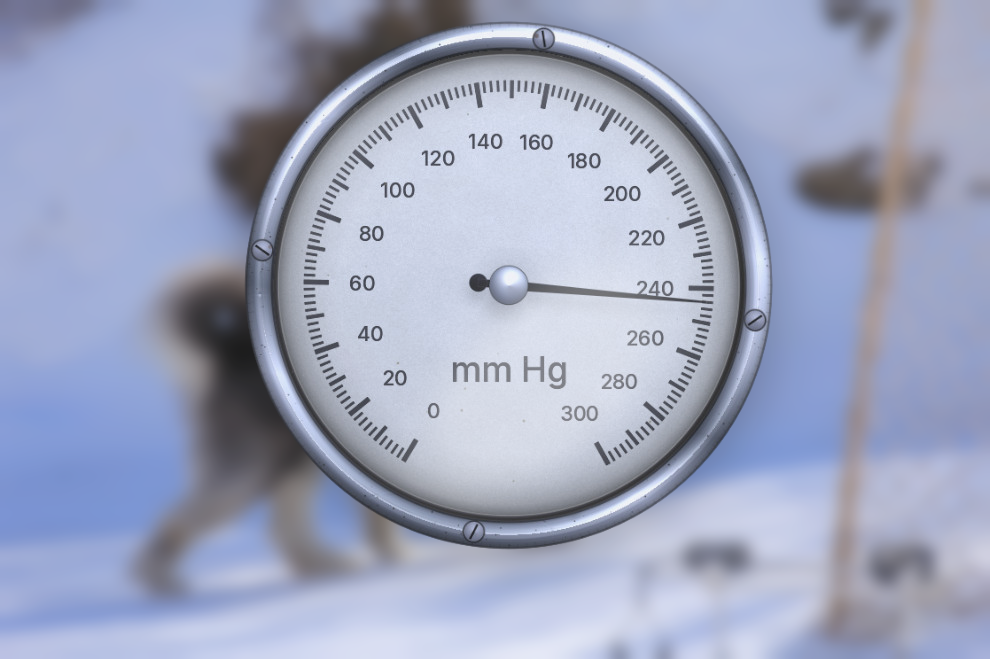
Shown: 244 mmHg
